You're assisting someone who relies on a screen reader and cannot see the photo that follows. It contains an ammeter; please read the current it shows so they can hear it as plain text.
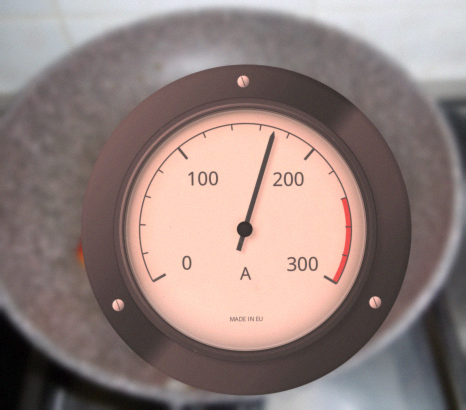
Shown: 170 A
